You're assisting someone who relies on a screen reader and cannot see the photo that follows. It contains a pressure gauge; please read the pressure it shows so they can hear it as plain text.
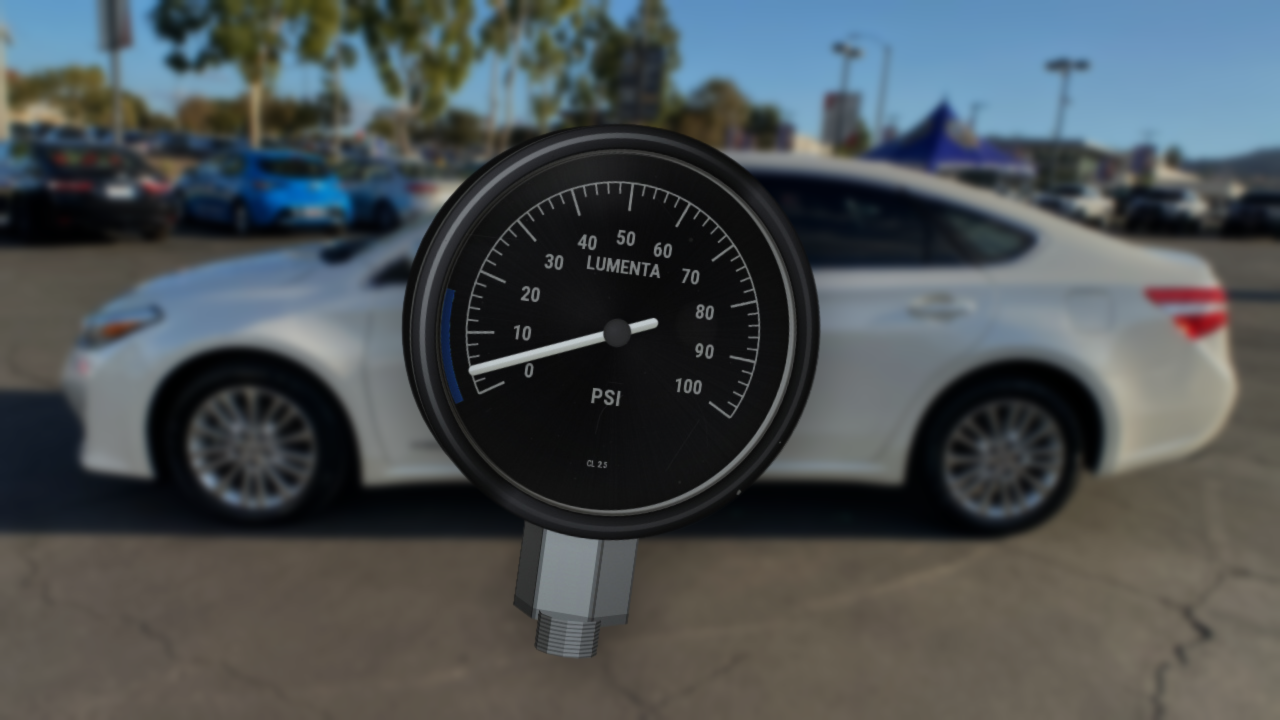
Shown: 4 psi
